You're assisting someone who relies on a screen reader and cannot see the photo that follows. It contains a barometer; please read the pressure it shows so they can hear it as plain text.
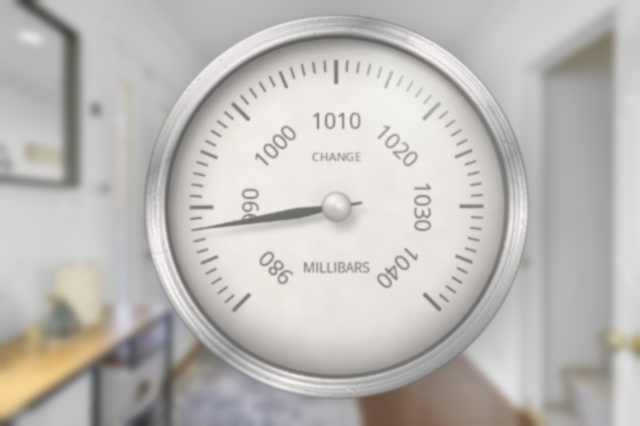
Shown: 988 mbar
